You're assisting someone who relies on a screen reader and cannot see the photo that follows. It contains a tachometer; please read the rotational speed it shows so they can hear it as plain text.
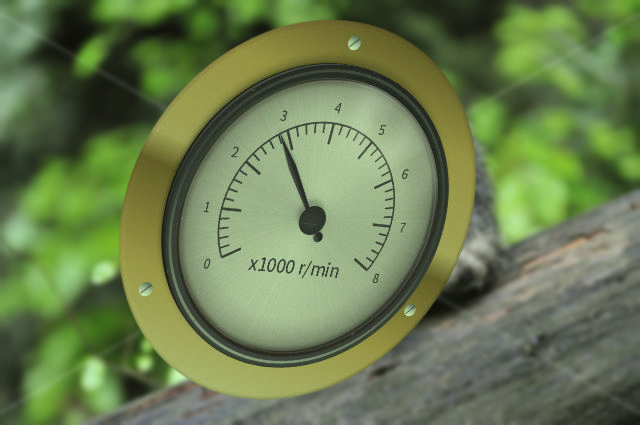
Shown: 2800 rpm
